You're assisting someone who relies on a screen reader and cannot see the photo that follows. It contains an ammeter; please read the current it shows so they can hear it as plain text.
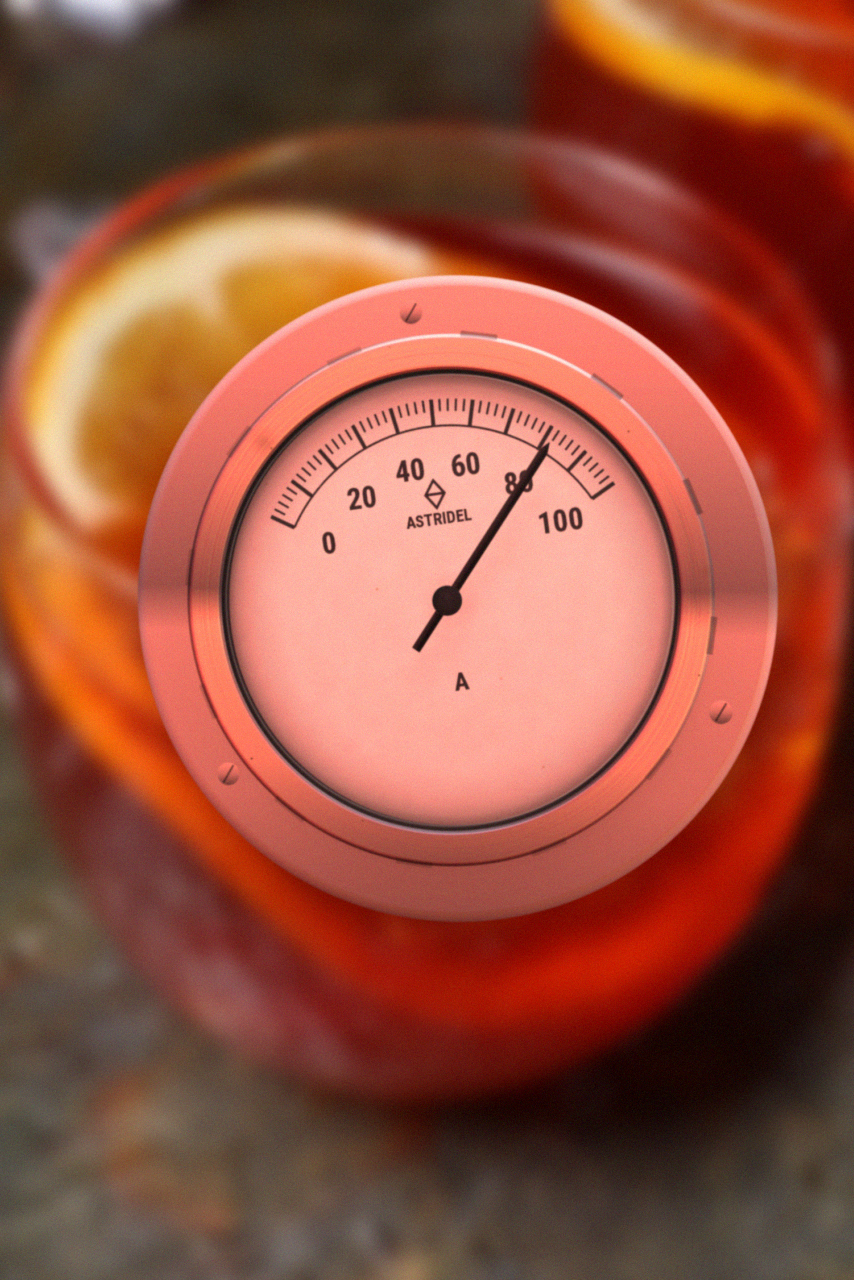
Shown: 82 A
